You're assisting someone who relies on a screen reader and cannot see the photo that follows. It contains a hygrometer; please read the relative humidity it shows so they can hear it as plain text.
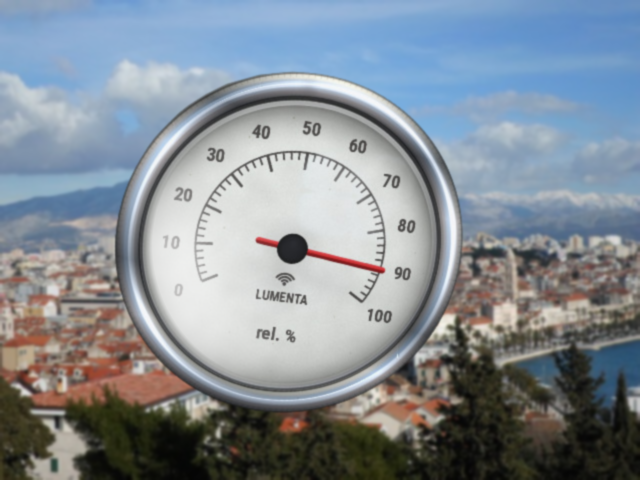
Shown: 90 %
